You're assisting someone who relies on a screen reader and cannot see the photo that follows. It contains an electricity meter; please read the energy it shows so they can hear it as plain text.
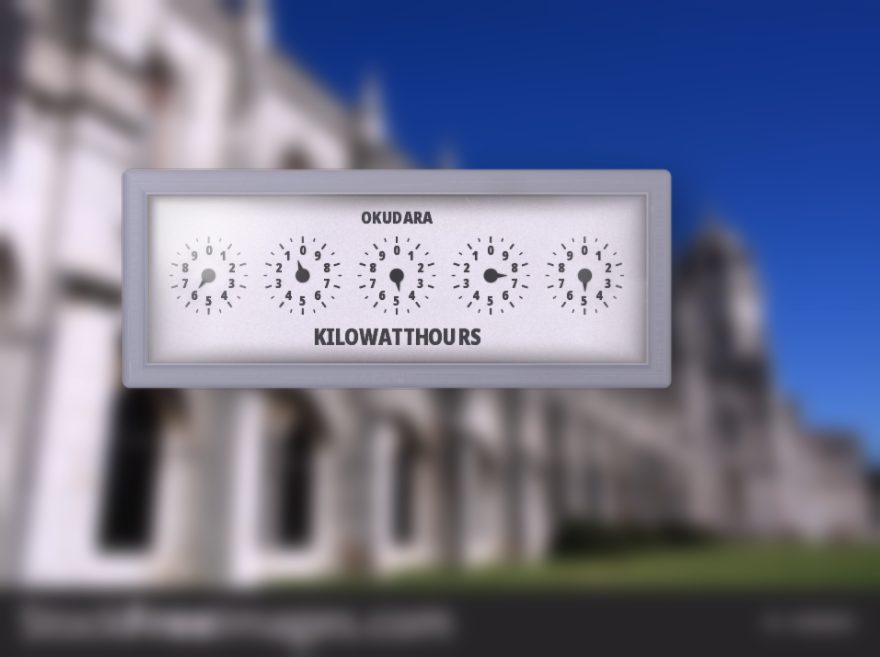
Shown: 60475 kWh
